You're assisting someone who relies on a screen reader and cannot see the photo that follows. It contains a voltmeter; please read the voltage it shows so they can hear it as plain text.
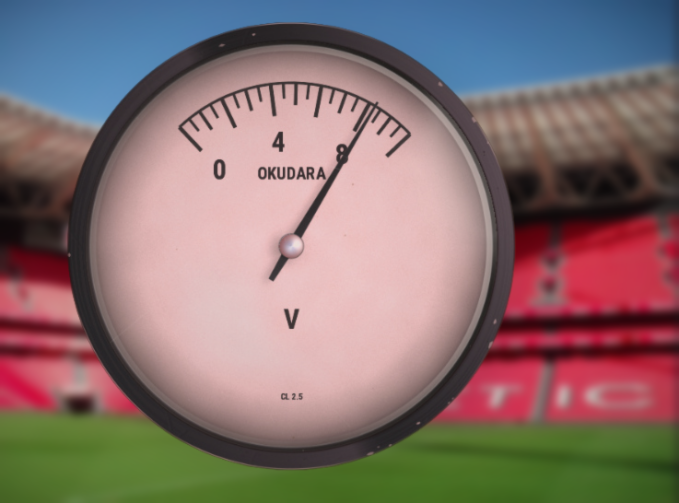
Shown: 8.25 V
